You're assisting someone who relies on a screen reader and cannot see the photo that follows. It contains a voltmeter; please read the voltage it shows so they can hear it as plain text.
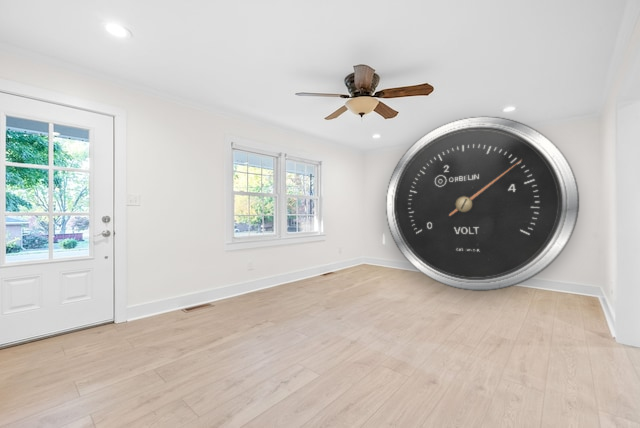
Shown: 3.6 V
